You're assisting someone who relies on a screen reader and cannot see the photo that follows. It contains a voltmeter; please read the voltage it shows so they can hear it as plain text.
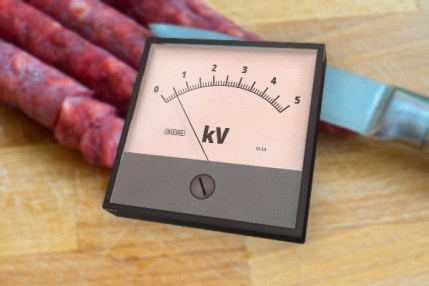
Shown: 0.5 kV
